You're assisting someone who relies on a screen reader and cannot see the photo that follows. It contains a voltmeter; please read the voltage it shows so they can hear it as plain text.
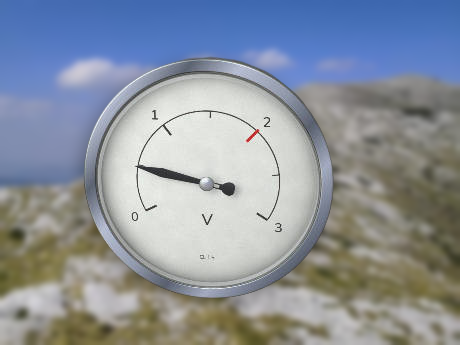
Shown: 0.5 V
